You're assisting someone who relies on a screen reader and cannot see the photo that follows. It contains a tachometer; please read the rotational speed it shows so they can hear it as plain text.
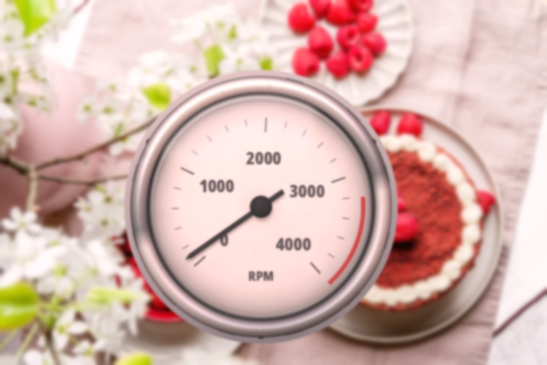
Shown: 100 rpm
